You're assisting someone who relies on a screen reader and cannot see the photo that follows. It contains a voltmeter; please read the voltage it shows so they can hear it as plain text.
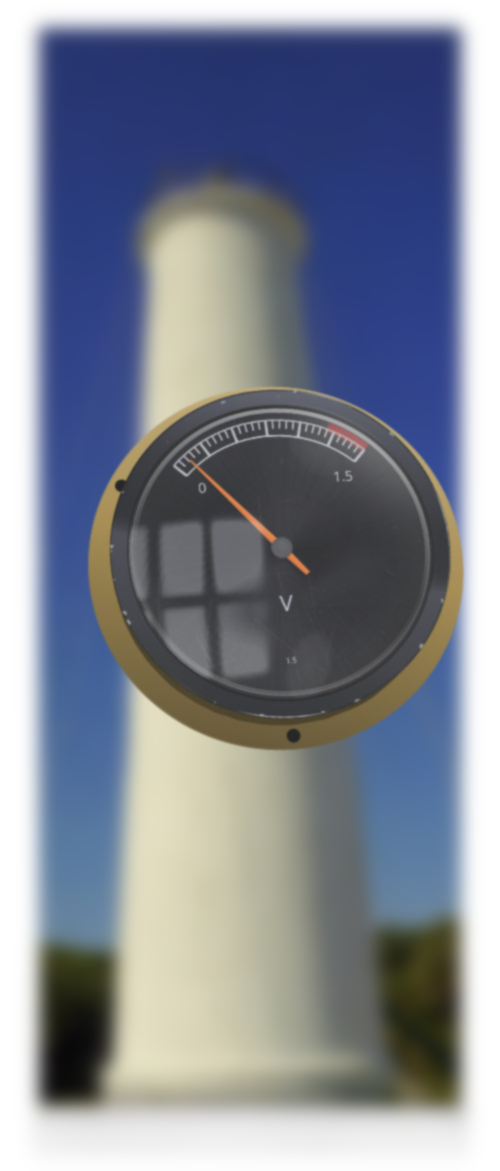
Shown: 0.1 V
